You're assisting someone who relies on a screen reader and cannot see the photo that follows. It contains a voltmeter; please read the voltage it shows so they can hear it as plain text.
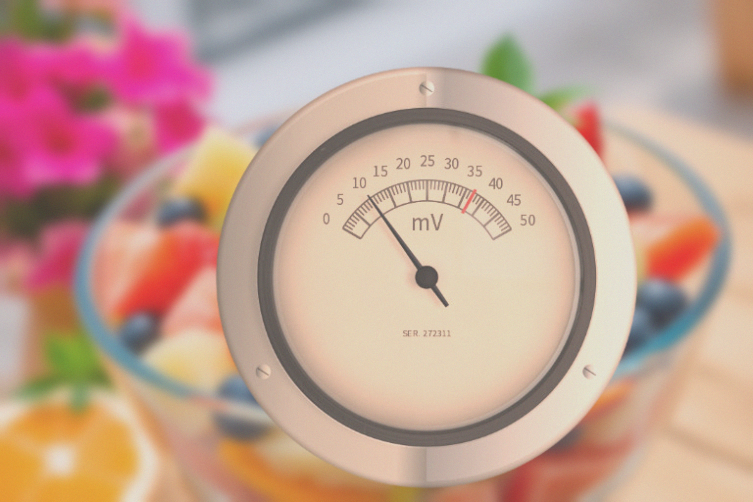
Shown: 10 mV
